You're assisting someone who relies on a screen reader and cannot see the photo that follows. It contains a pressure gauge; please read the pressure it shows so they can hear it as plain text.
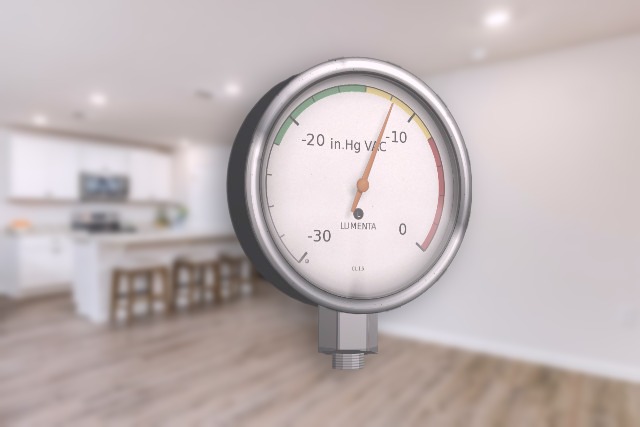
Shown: -12 inHg
